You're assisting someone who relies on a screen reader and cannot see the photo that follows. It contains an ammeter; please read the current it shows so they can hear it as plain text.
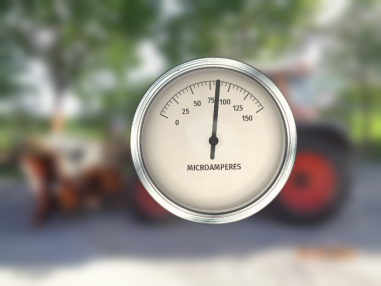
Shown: 85 µA
